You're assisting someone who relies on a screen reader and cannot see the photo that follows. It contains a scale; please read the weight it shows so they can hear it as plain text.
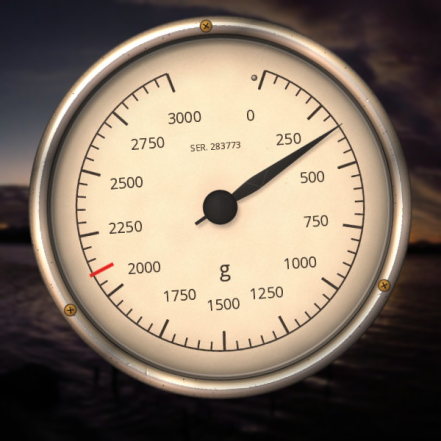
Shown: 350 g
